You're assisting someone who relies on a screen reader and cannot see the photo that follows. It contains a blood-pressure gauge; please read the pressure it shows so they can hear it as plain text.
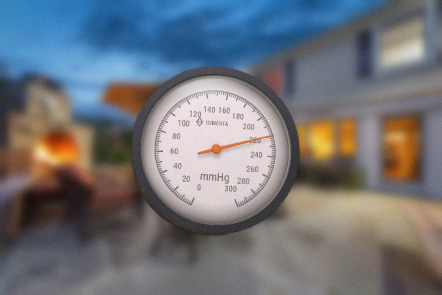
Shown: 220 mmHg
